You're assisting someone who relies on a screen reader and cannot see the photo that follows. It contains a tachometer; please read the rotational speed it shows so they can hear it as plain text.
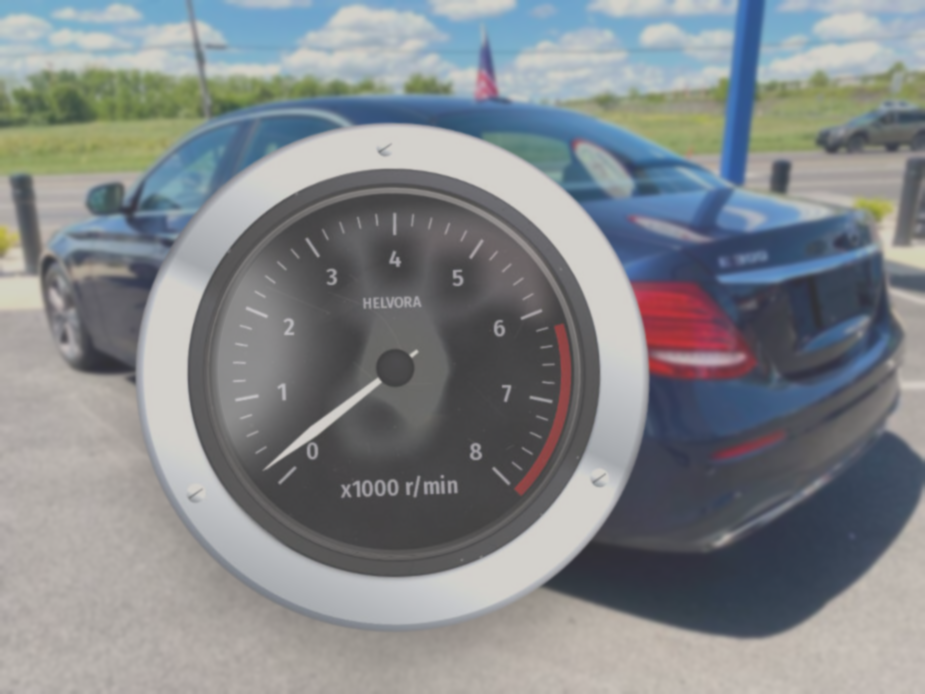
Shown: 200 rpm
